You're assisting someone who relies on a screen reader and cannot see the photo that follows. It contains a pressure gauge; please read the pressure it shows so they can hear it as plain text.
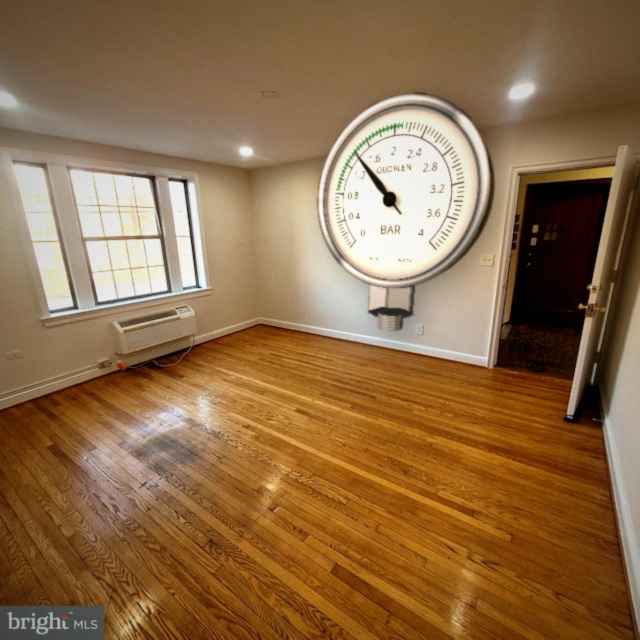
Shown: 1.4 bar
